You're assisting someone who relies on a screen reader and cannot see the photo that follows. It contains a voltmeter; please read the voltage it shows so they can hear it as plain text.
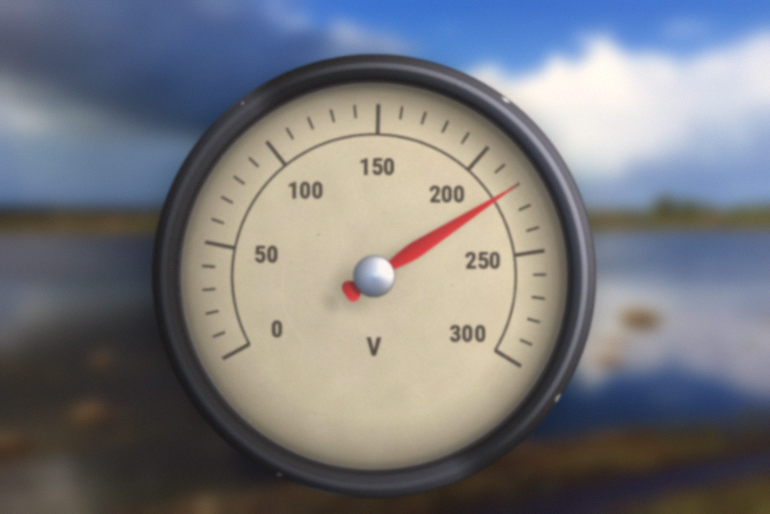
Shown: 220 V
